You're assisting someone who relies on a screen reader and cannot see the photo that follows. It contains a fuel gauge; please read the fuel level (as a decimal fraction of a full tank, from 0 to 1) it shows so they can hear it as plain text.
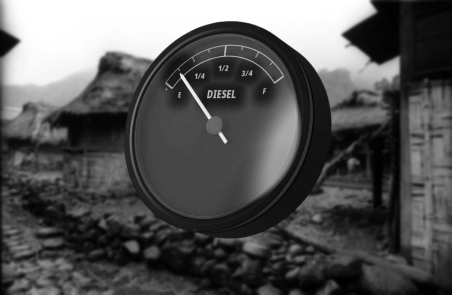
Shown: 0.125
